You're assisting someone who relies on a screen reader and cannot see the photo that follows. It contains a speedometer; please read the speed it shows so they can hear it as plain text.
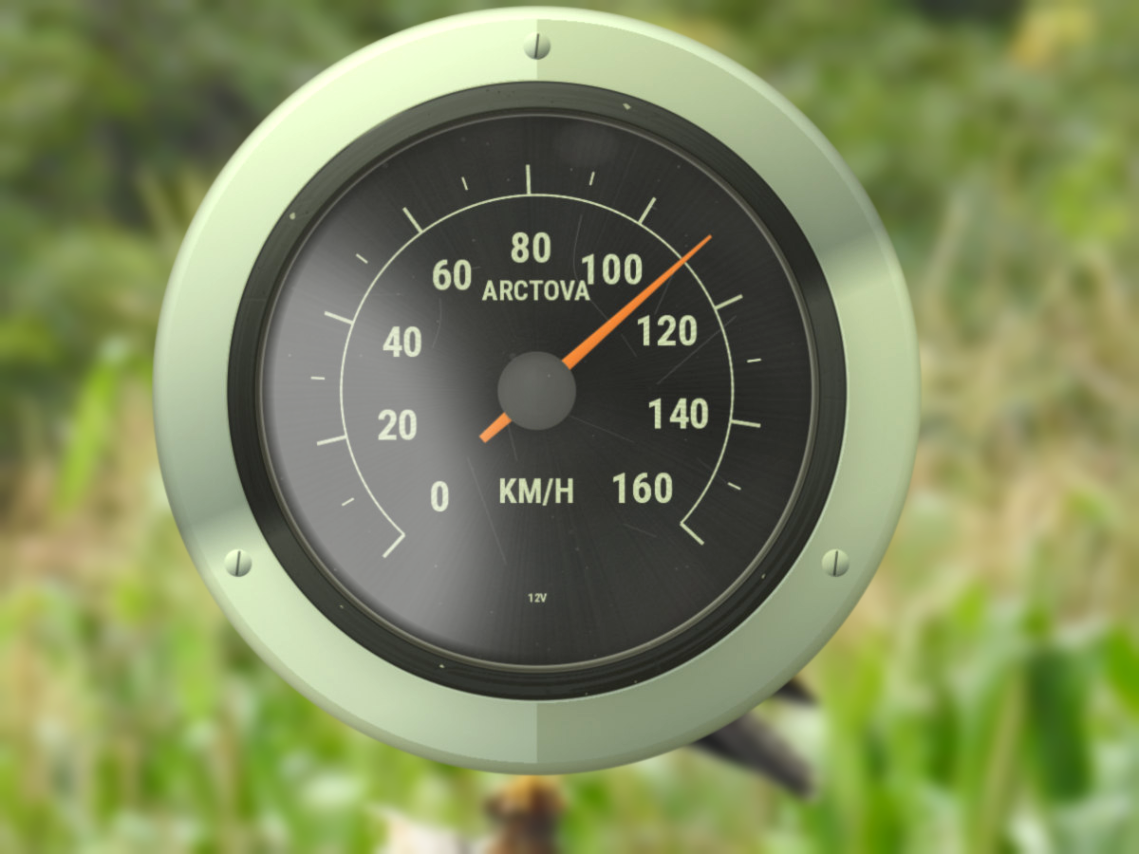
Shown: 110 km/h
